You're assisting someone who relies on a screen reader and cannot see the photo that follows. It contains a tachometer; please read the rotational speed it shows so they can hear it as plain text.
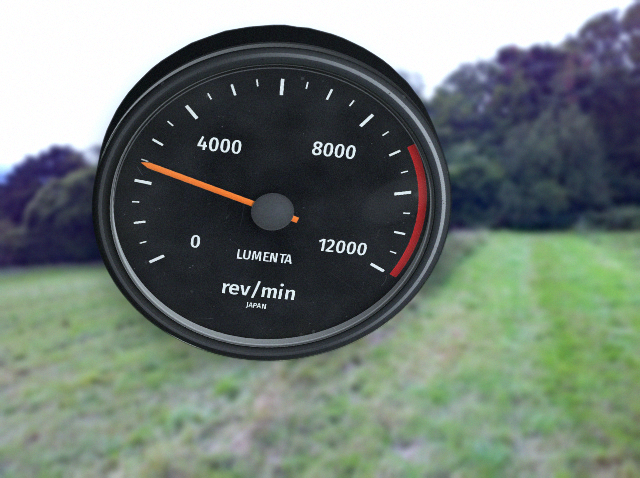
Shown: 2500 rpm
